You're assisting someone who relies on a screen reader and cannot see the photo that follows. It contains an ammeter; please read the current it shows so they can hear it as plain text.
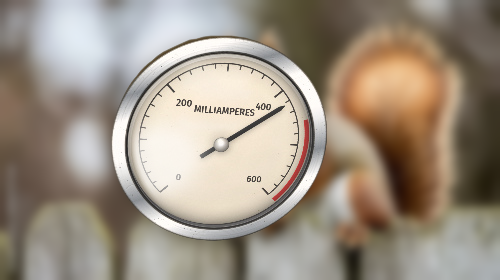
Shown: 420 mA
